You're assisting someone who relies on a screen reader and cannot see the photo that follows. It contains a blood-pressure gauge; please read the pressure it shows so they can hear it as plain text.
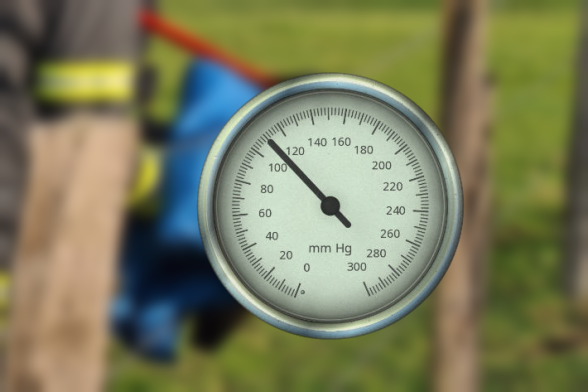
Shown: 110 mmHg
